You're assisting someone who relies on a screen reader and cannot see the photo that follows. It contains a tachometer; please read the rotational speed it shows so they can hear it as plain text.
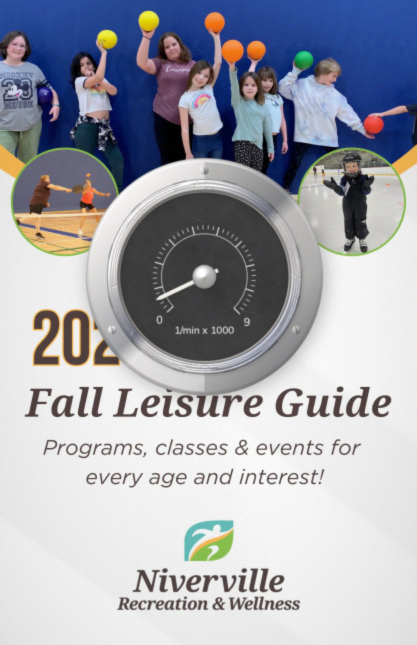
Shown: 600 rpm
